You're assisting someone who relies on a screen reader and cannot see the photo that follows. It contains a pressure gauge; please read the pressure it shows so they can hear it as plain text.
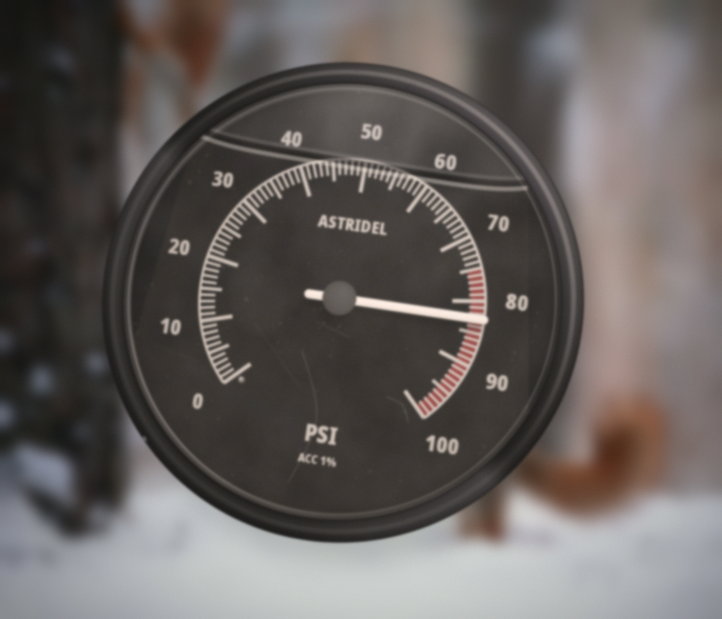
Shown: 83 psi
